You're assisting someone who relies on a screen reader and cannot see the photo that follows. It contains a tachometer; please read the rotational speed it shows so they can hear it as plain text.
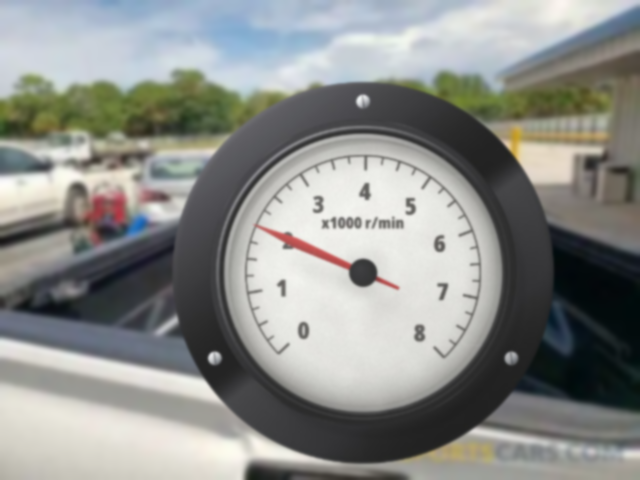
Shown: 2000 rpm
